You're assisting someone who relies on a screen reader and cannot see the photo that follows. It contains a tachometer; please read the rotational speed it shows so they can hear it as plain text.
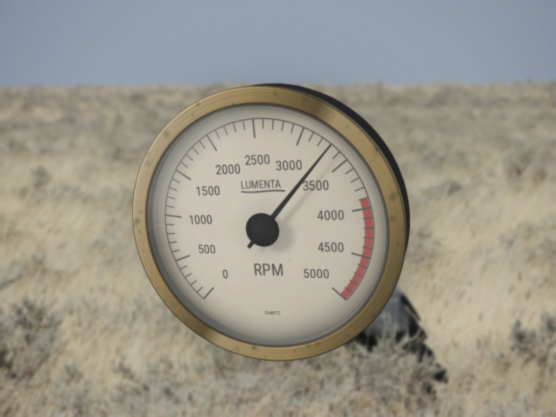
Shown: 3300 rpm
